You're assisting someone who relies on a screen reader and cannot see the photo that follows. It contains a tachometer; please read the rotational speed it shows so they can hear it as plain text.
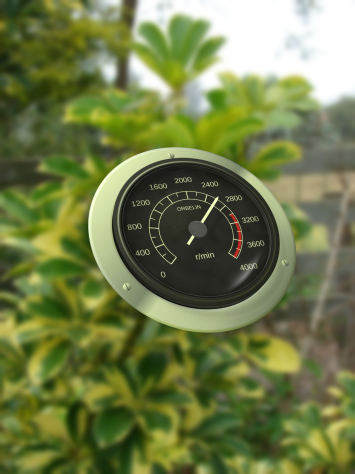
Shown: 2600 rpm
